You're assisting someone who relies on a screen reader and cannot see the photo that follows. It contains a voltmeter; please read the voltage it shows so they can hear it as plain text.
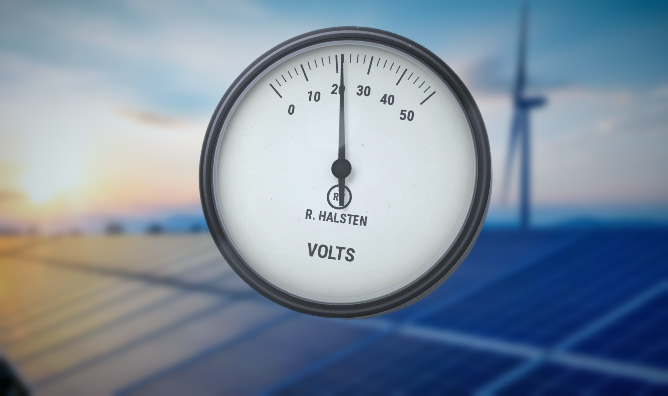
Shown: 22 V
